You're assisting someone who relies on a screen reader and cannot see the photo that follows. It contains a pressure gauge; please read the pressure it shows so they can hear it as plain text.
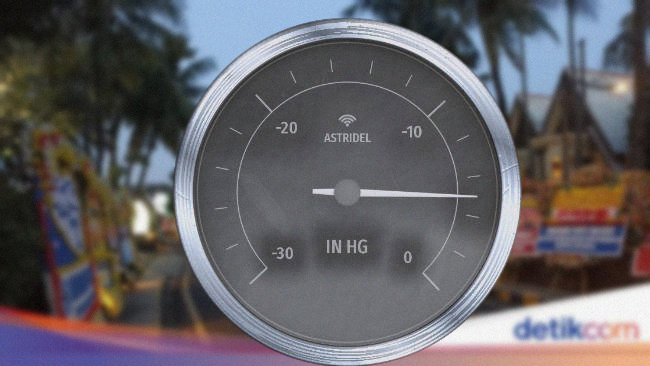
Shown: -5 inHg
